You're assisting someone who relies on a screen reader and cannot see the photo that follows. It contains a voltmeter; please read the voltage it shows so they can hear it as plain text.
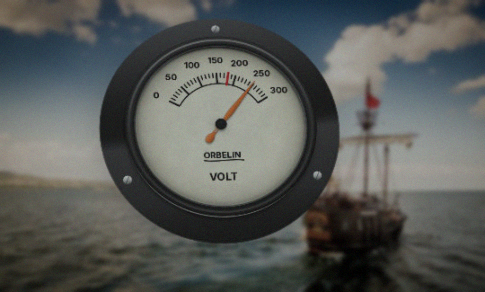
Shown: 250 V
